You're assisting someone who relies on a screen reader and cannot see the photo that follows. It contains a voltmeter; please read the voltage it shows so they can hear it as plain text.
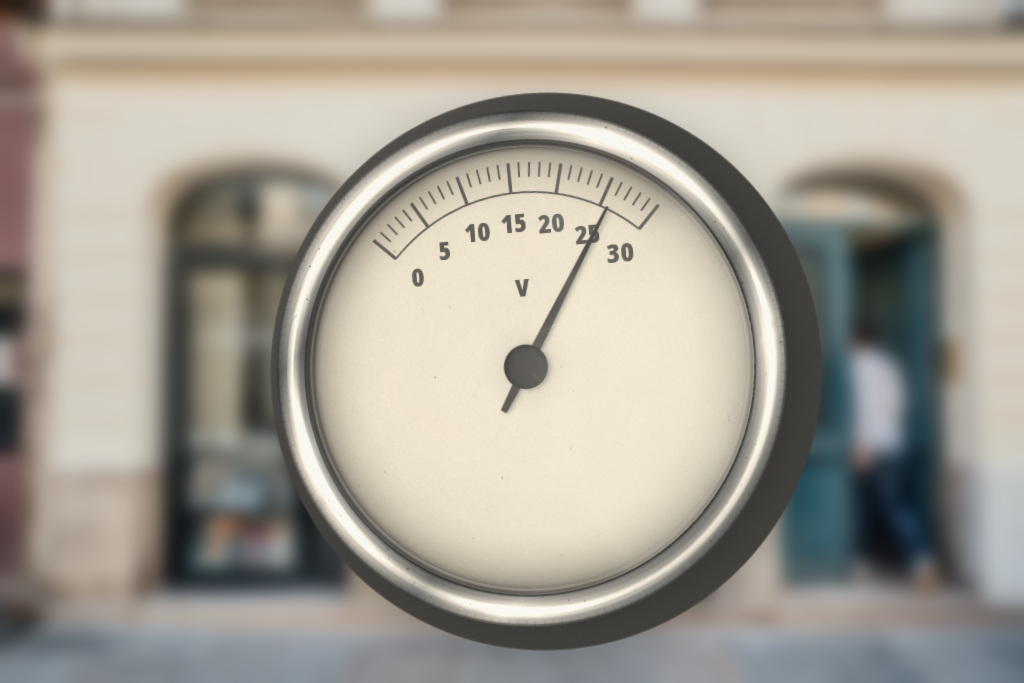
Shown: 26 V
